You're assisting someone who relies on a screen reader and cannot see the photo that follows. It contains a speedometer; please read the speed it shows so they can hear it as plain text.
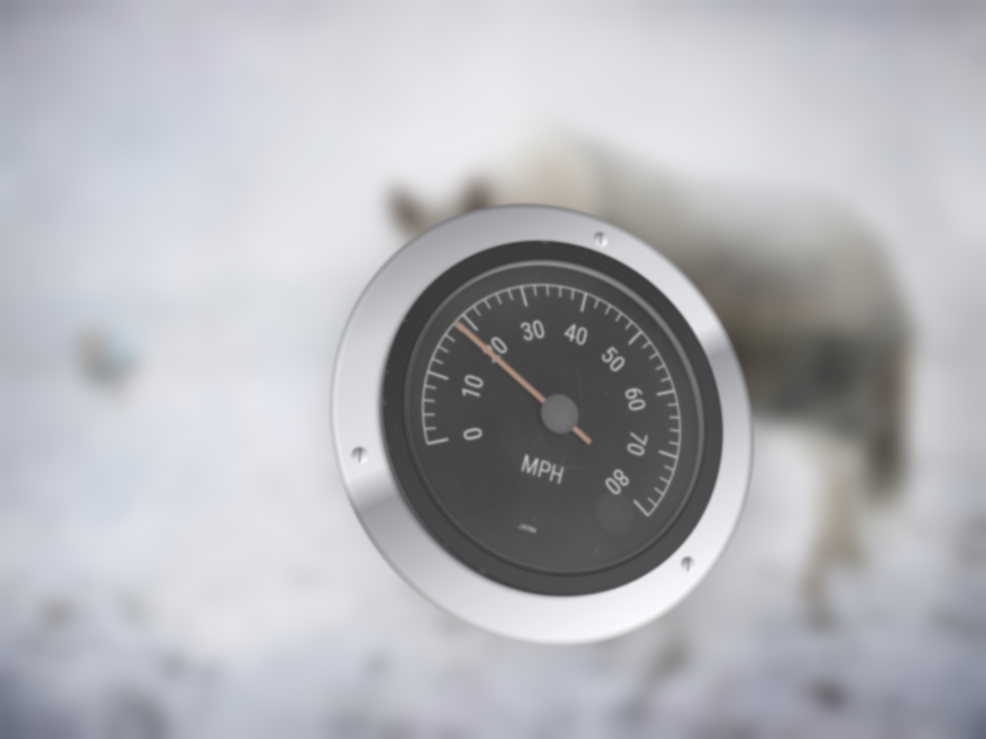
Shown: 18 mph
